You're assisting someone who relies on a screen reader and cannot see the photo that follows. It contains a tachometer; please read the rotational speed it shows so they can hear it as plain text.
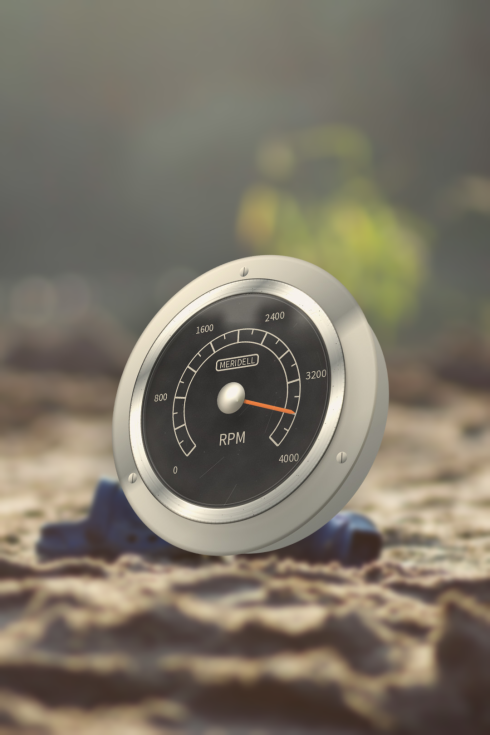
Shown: 3600 rpm
